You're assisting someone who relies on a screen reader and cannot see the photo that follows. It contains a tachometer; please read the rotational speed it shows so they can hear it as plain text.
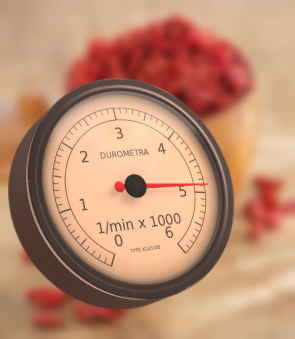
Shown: 4900 rpm
